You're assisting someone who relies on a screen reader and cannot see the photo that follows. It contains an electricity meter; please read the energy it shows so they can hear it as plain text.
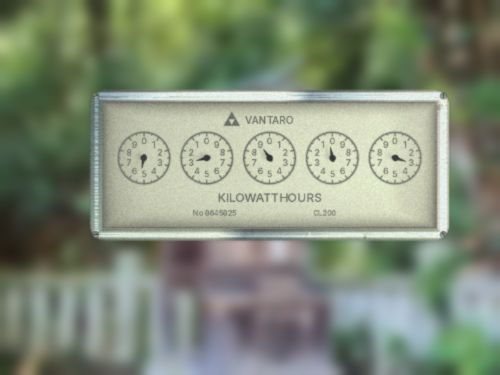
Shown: 52903 kWh
